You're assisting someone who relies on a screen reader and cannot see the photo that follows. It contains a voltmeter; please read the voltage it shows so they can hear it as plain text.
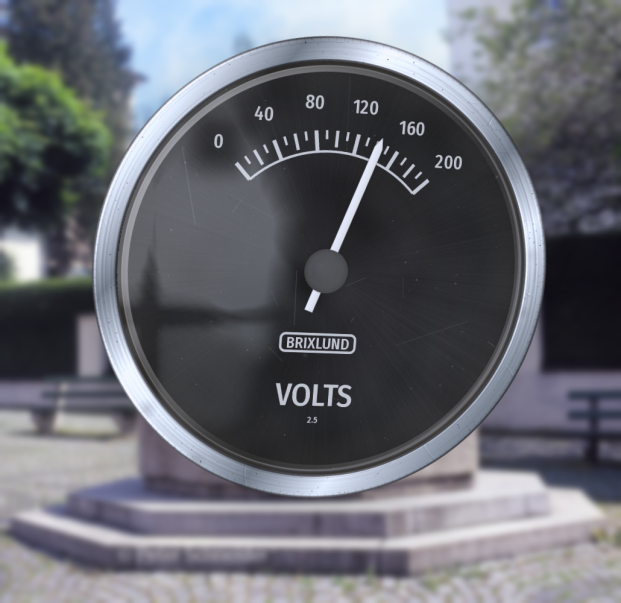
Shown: 140 V
